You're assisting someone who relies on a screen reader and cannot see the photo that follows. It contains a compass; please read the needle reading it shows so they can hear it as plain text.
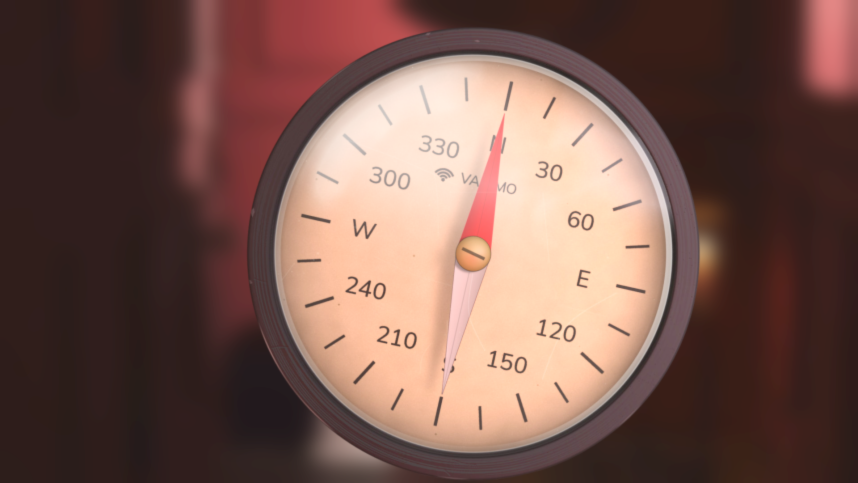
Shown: 0 °
